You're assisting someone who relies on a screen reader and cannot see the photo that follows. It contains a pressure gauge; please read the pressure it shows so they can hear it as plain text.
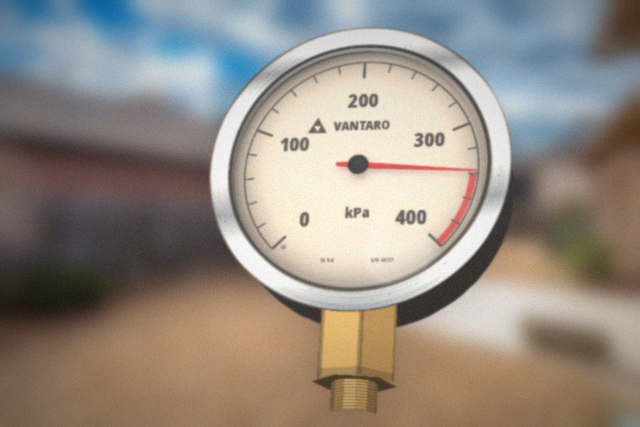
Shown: 340 kPa
